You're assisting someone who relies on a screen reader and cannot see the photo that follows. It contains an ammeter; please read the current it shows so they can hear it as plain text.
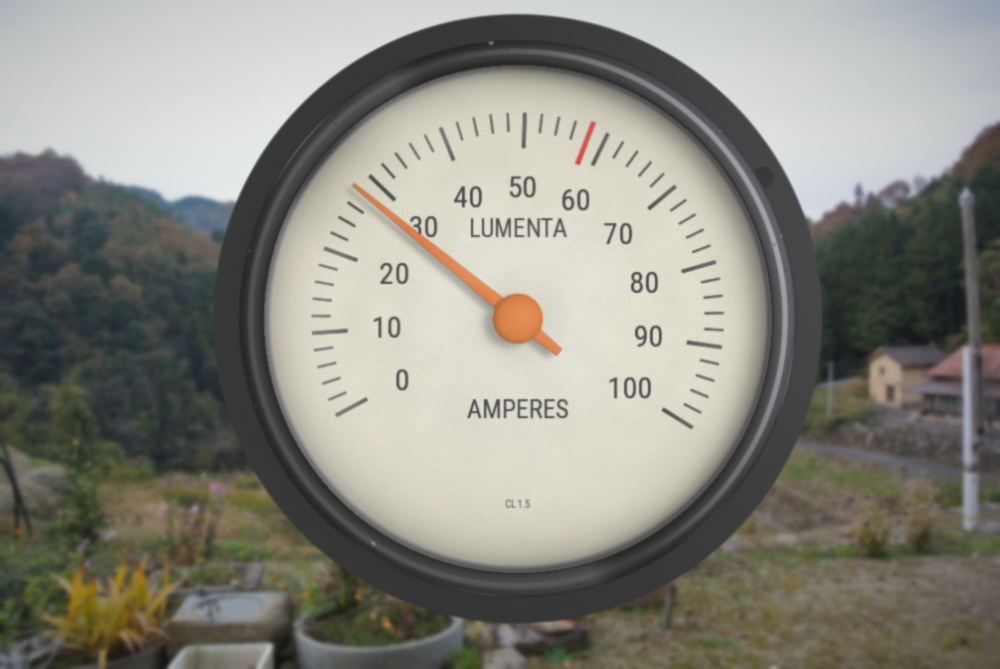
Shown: 28 A
